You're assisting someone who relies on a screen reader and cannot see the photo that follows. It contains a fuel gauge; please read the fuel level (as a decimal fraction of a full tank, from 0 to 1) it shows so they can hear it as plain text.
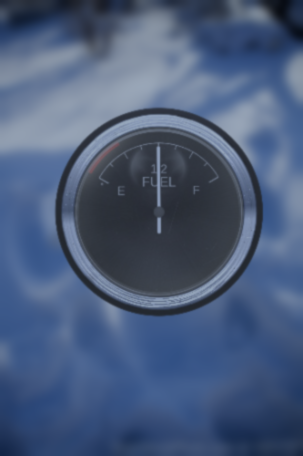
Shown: 0.5
